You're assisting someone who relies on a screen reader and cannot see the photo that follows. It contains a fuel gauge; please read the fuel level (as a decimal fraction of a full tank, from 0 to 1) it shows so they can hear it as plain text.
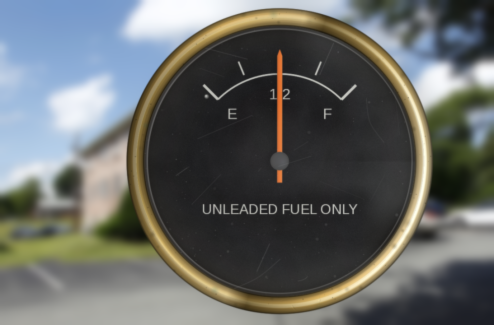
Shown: 0.5
